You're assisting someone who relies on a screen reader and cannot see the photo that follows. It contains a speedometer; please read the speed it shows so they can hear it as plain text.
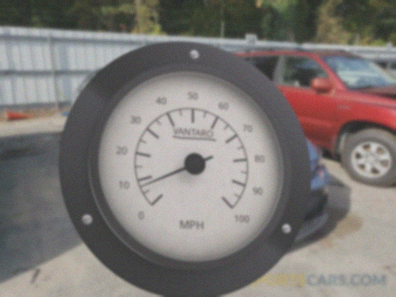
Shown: 7.5 mph
